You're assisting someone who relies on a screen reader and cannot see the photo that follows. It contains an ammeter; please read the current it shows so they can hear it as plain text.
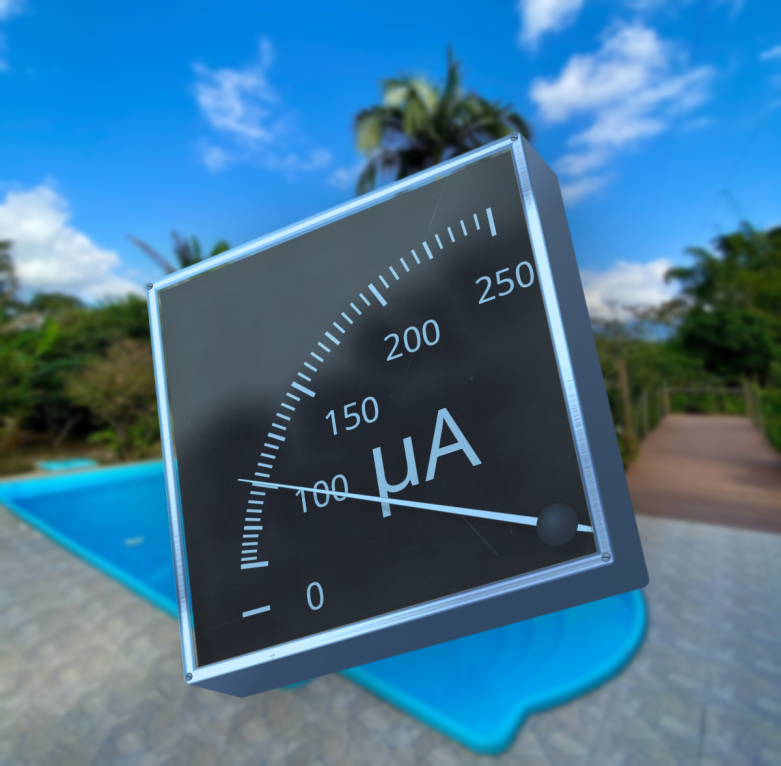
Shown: 100 µA
